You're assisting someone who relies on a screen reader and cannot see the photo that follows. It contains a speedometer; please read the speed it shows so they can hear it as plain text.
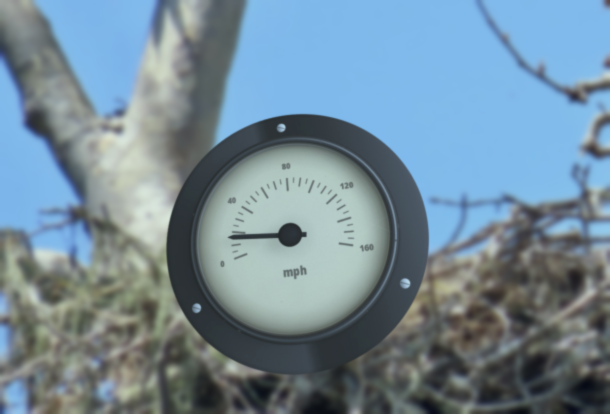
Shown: 15 mph
